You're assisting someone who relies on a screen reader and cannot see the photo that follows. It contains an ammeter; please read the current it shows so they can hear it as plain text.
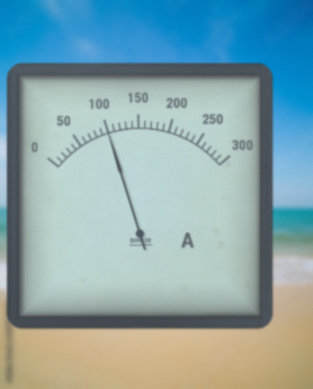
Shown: 100 A
